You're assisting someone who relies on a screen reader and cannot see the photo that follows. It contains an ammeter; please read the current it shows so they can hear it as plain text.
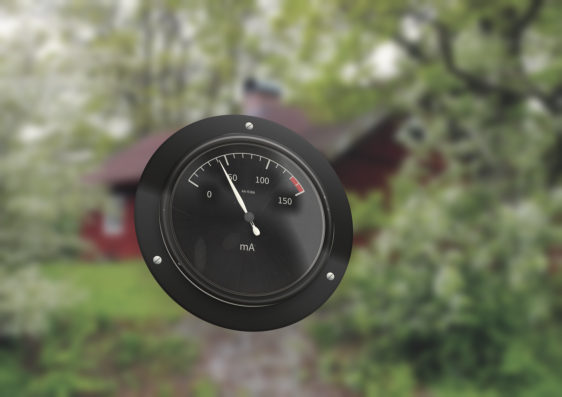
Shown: 40 mA
